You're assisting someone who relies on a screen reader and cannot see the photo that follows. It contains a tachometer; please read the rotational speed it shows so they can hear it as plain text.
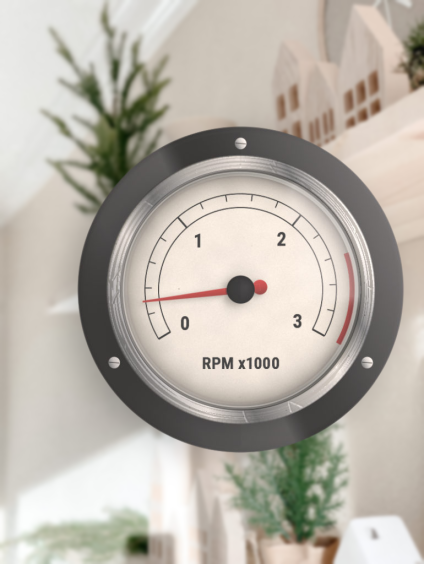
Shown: 300 rpm
